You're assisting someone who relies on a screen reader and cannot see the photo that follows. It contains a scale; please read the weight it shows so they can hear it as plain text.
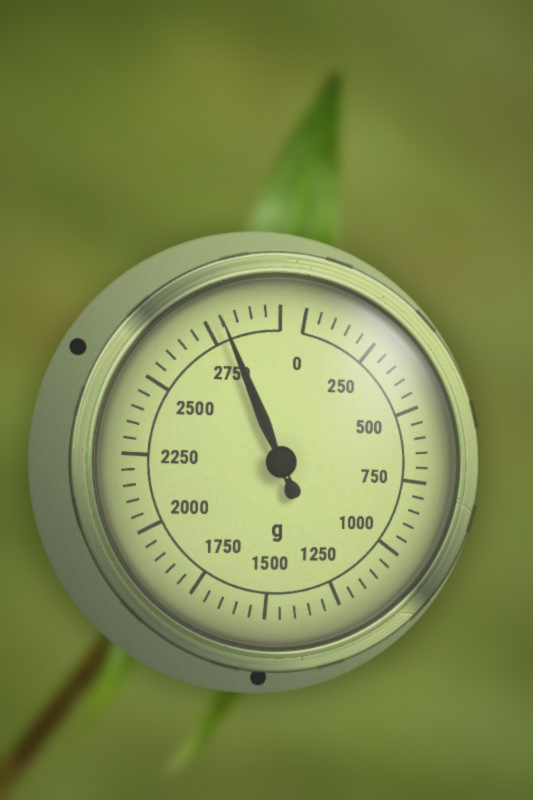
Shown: 2800 g
